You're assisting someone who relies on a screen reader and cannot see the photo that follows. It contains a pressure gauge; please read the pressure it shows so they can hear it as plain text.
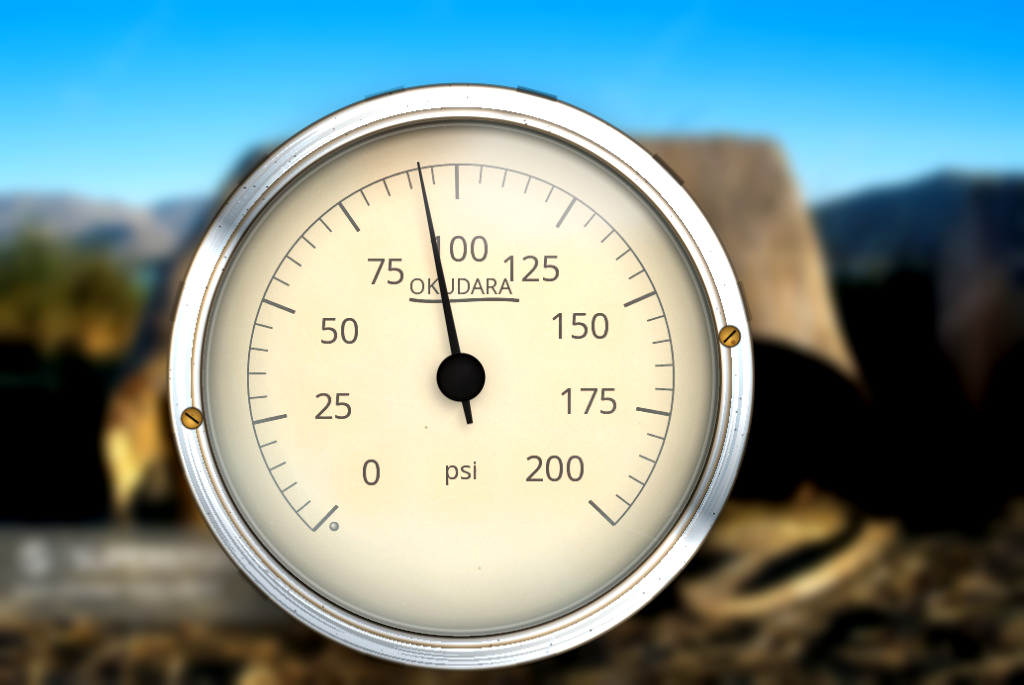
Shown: 92.5 psi
